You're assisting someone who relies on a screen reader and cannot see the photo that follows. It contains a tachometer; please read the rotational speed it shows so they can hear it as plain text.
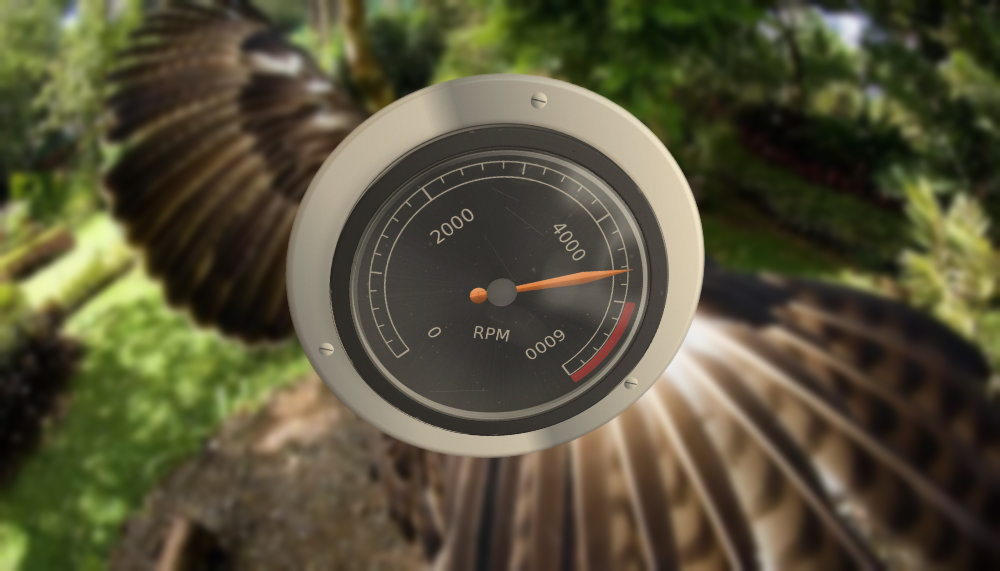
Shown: 4600 rpm
